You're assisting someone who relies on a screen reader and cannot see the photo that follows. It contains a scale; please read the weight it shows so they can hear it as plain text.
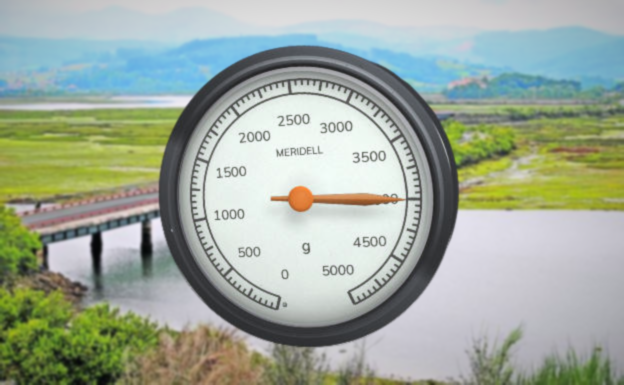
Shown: 4000 g
